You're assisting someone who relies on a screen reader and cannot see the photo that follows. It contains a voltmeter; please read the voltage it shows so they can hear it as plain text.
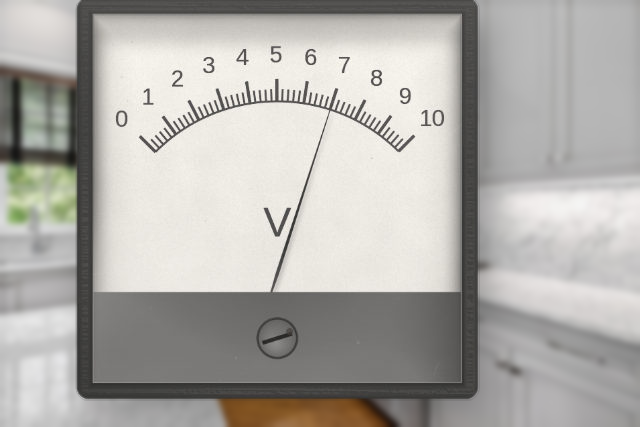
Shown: 7 V
